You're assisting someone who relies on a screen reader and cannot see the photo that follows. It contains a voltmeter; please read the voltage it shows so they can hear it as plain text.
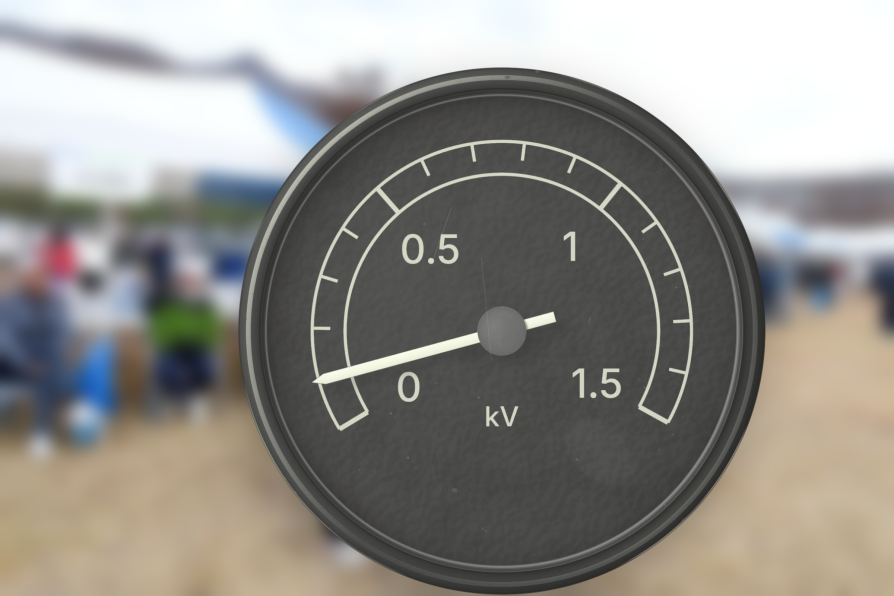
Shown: 0.1 kV
